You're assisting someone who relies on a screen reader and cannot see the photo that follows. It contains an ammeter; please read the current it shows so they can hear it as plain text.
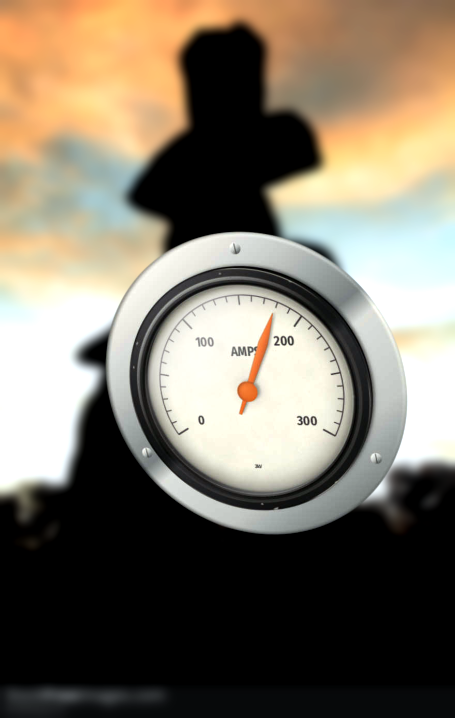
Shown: 180 A
